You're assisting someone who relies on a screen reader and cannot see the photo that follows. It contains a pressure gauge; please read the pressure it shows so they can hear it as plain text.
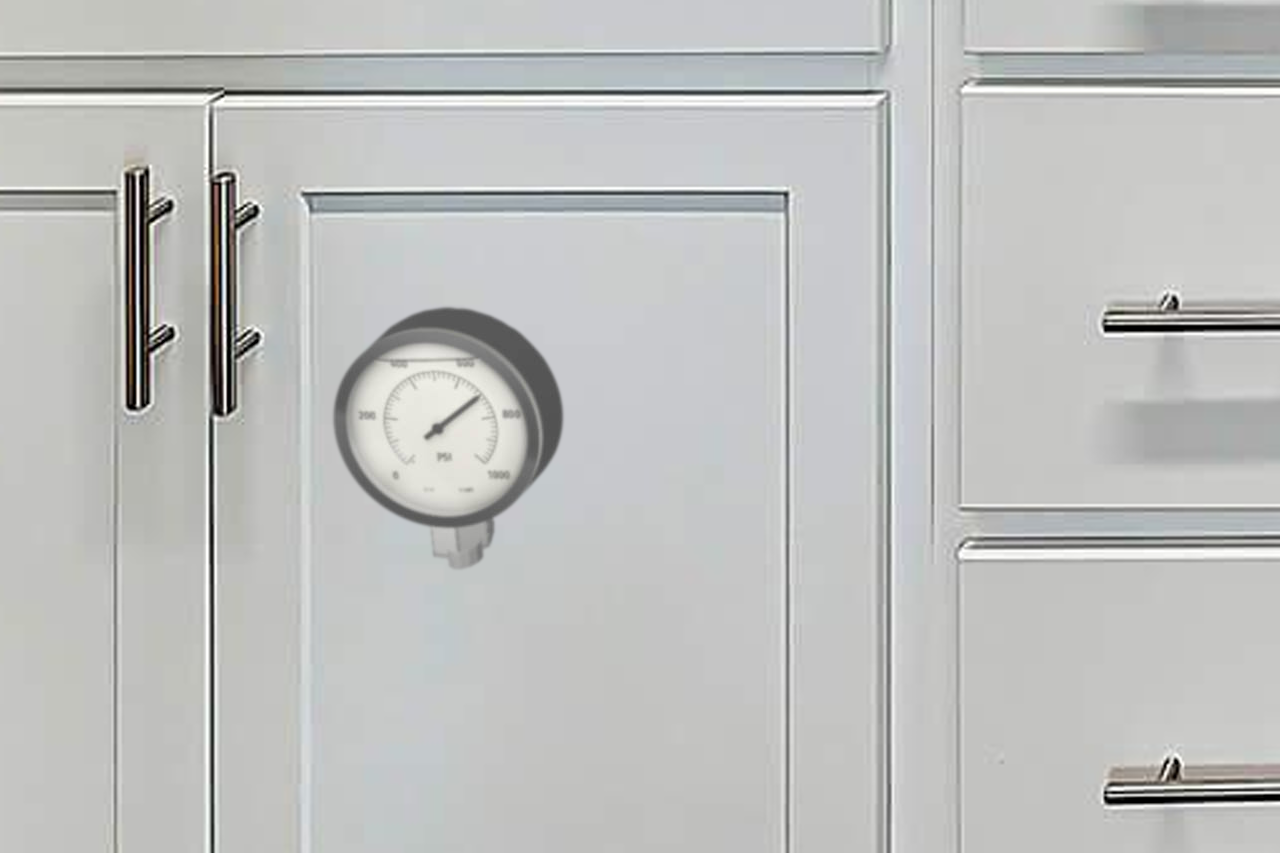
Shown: 700 psi
